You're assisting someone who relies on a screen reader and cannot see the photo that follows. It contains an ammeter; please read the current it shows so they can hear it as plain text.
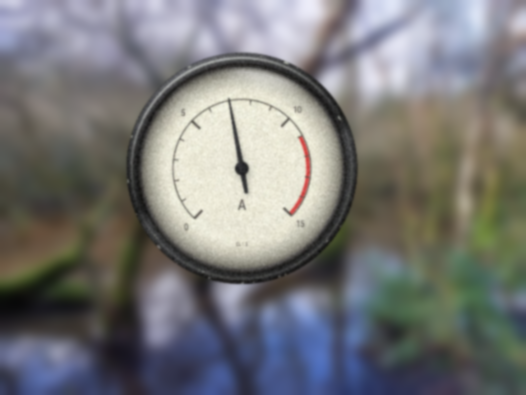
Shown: 7 A
